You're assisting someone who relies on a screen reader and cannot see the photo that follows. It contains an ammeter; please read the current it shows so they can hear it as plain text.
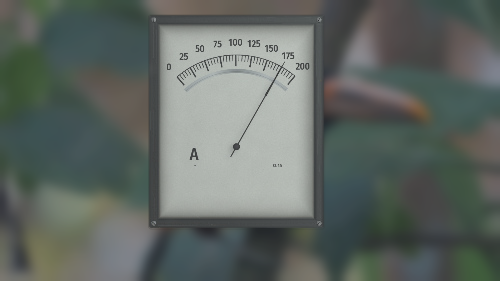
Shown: 175 A
